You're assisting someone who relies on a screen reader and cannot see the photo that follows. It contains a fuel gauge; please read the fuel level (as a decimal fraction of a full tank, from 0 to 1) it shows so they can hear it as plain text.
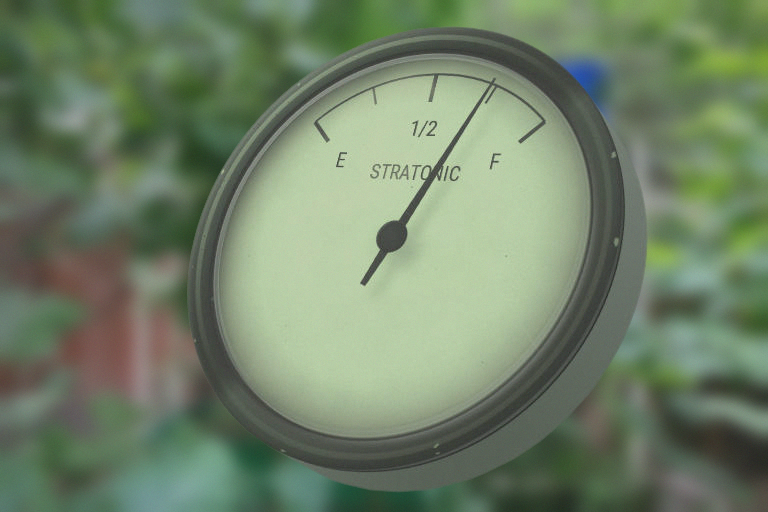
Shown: 0.75
